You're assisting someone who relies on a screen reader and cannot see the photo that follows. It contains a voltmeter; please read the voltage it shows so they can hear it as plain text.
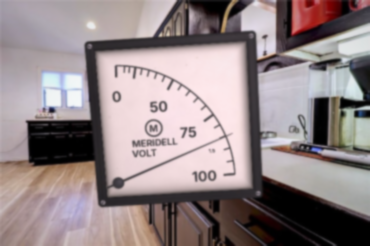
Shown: 85 V
